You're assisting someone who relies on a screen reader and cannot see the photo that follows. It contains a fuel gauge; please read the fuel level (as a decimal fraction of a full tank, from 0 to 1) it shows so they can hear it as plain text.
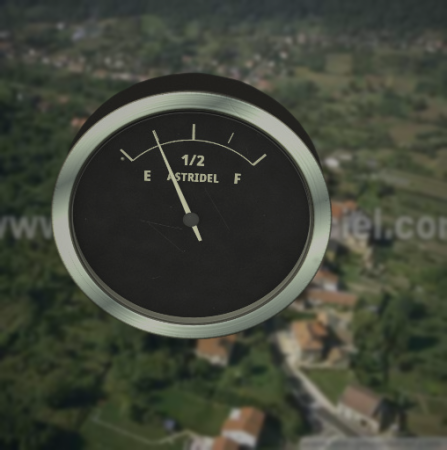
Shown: 0.25
